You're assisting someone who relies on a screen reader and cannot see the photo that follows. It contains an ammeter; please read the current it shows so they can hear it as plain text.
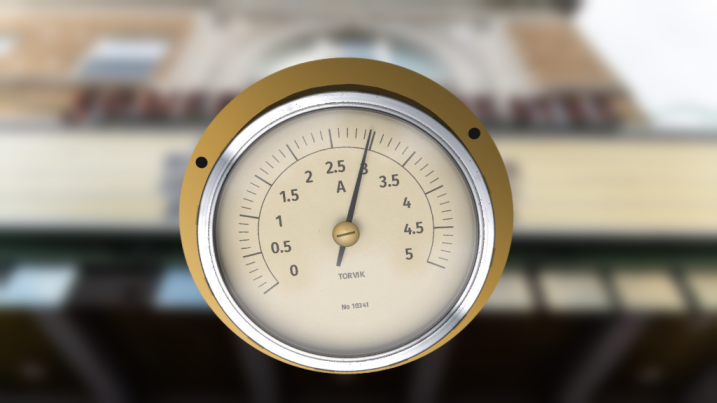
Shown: 2.95 A
